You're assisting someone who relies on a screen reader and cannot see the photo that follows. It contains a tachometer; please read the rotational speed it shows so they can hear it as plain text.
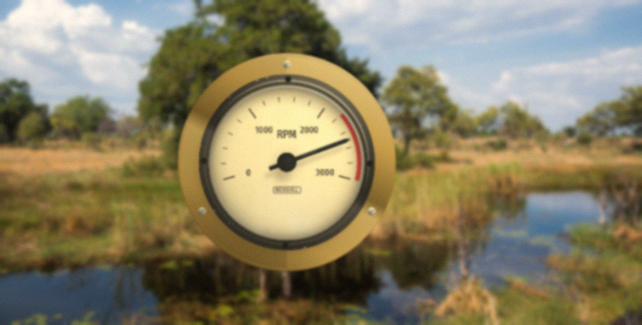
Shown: 2500 rpm
